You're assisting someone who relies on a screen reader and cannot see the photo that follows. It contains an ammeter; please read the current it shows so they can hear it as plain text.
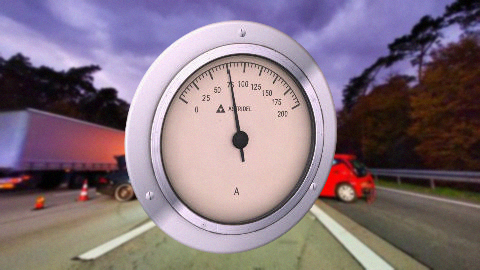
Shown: 75 A
